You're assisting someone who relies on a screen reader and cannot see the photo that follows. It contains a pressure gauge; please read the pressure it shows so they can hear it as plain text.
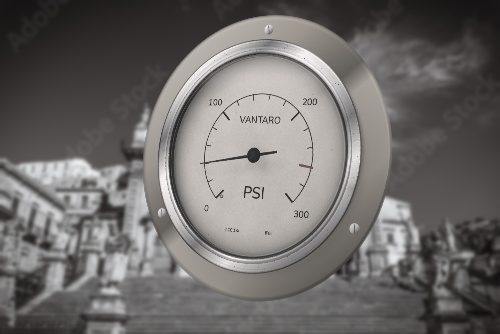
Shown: 40 psi
